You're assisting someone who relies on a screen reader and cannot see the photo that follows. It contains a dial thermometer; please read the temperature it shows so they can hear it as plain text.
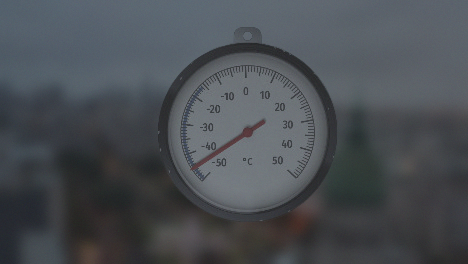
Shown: -45 °C
